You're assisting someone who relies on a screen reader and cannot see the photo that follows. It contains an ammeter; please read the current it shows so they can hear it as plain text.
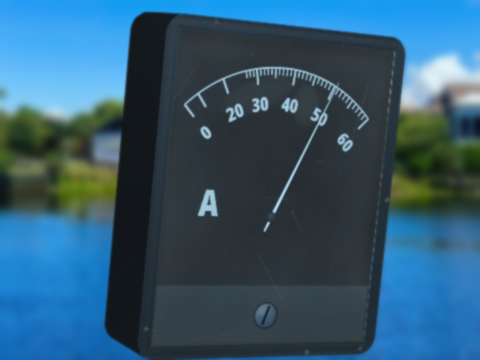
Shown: 50 A
